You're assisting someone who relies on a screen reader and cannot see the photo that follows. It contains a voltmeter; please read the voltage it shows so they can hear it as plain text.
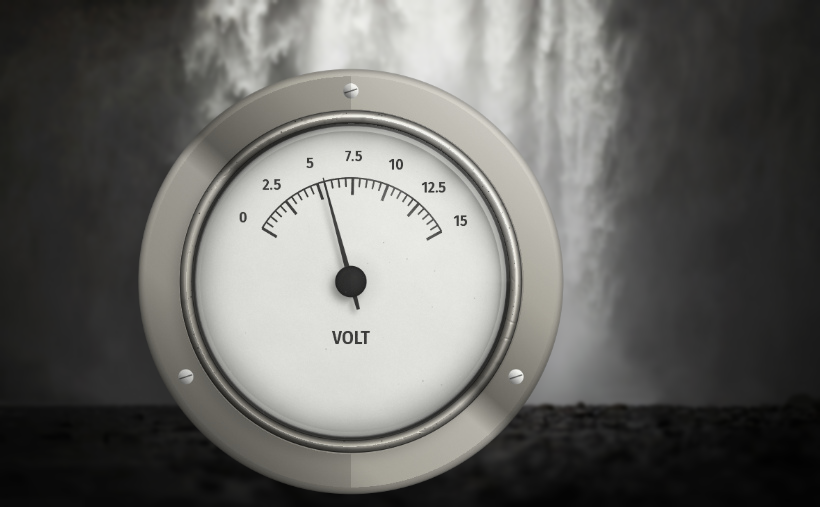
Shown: 5.5 V
